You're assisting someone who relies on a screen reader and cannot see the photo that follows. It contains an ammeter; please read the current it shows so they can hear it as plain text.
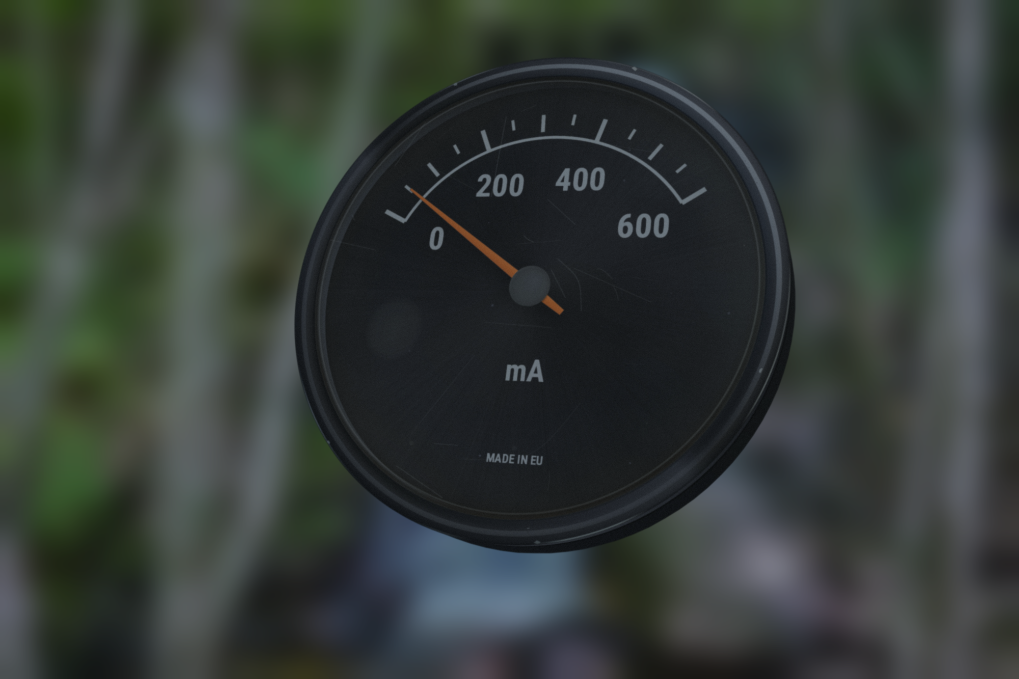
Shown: 50 mA
